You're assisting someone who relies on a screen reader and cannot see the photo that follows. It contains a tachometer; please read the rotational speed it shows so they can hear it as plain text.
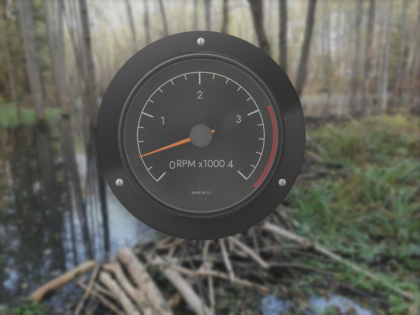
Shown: 400 rpm
